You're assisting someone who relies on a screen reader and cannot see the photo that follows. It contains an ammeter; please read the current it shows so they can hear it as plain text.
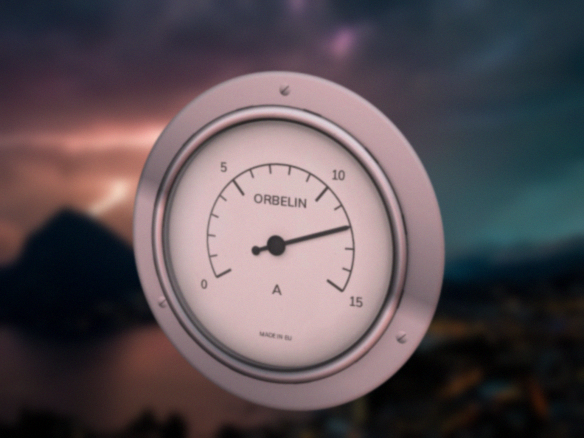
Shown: 12 A
